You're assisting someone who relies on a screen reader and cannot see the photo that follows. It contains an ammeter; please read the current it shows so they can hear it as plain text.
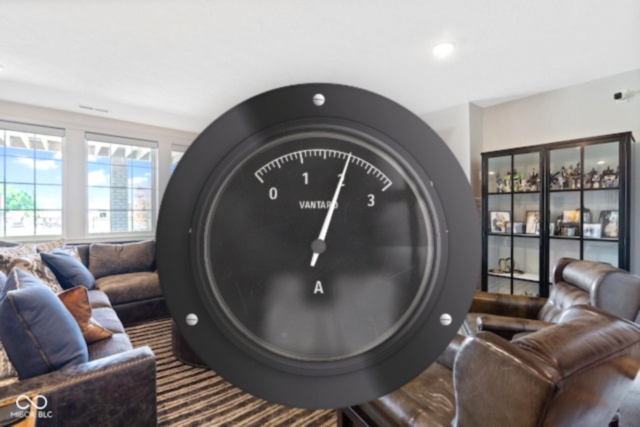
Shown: 2 A
